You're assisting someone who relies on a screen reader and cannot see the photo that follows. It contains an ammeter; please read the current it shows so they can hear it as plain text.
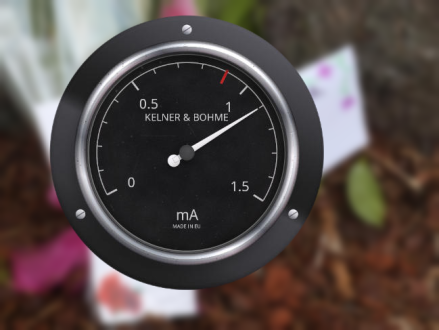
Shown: 1.1 mA
